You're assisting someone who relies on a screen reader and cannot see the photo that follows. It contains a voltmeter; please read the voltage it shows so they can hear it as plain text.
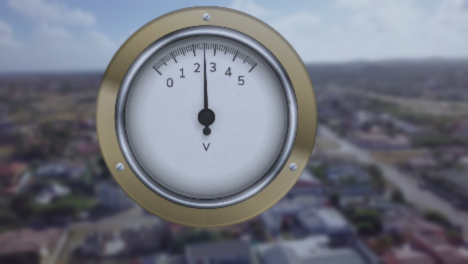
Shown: 2.5 V
